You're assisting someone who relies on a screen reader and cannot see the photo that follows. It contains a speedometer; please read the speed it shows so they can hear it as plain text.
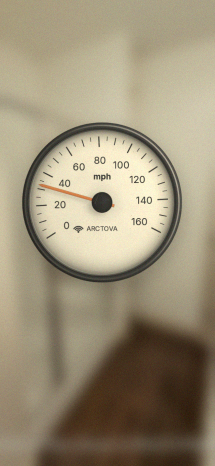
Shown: 32.5 mph
